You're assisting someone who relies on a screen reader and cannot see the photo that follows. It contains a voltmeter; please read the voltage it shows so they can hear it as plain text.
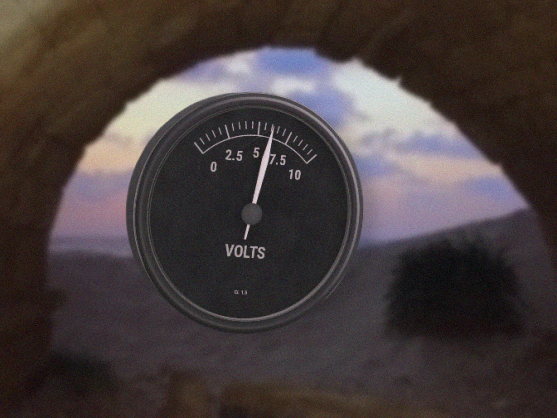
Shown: 6 V
